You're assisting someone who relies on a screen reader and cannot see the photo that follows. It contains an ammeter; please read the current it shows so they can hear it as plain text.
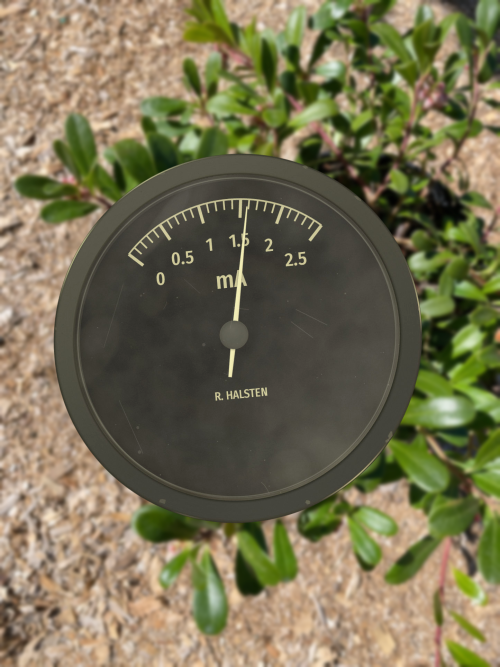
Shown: 1.6 mA
